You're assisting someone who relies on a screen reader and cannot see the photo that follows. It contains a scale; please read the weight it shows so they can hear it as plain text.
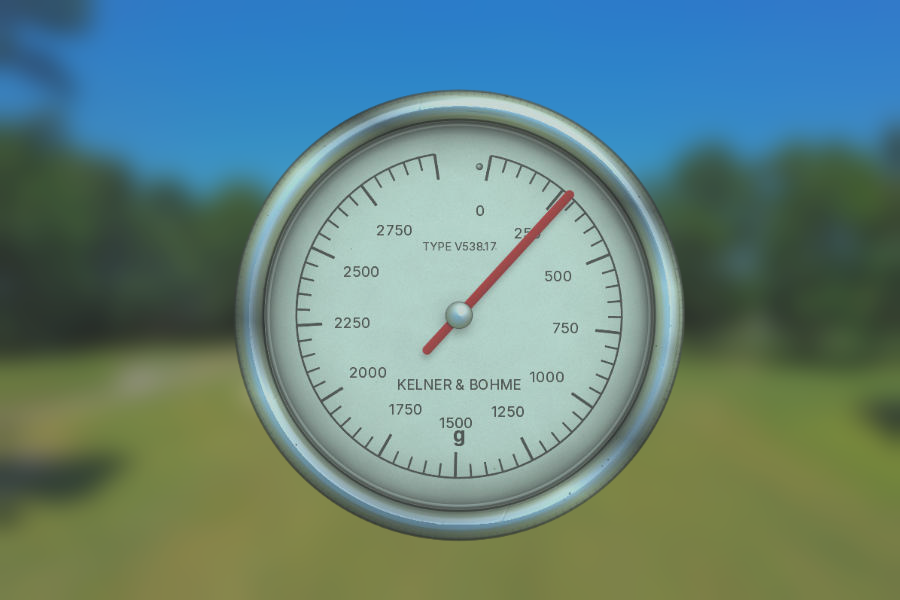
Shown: 275 g
